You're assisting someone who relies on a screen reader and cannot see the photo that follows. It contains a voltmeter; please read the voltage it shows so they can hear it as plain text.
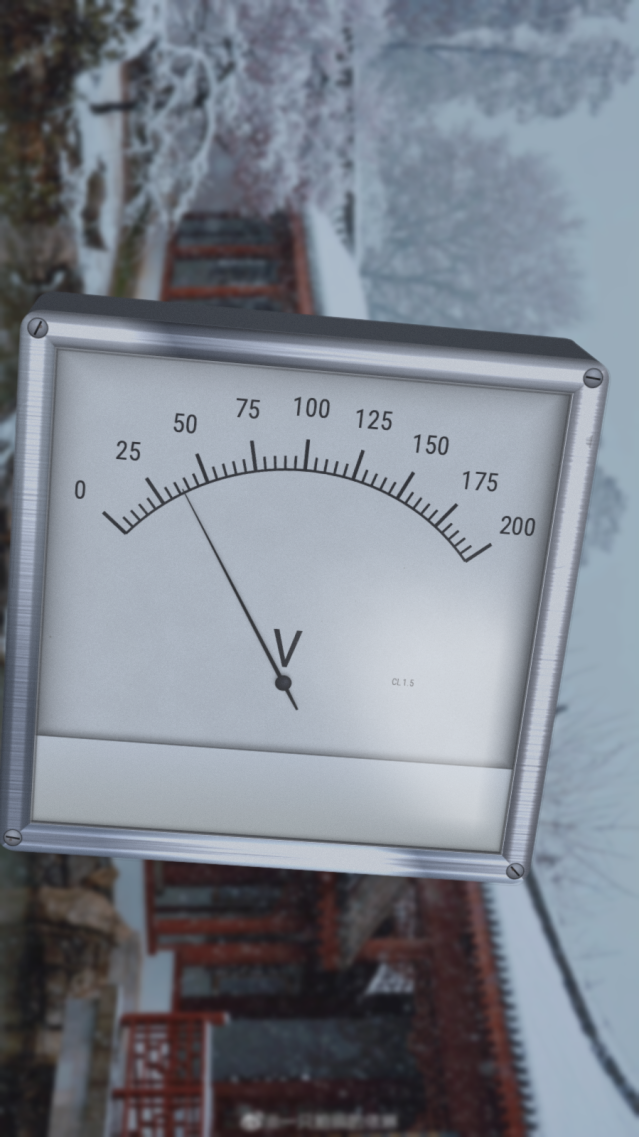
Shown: 37.5 V
